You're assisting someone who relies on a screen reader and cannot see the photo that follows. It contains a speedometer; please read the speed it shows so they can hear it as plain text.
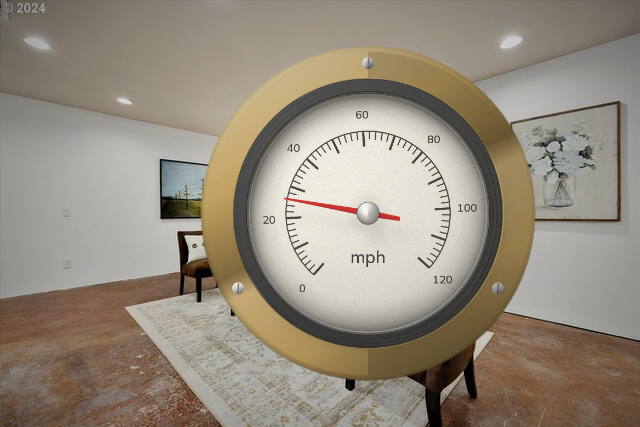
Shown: 26 mph
